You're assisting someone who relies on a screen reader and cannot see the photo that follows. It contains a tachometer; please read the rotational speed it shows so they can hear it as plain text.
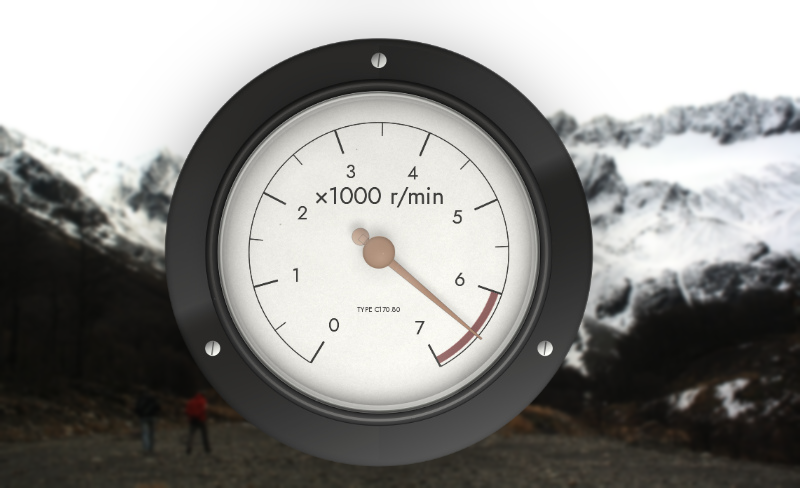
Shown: 6500 rpm
